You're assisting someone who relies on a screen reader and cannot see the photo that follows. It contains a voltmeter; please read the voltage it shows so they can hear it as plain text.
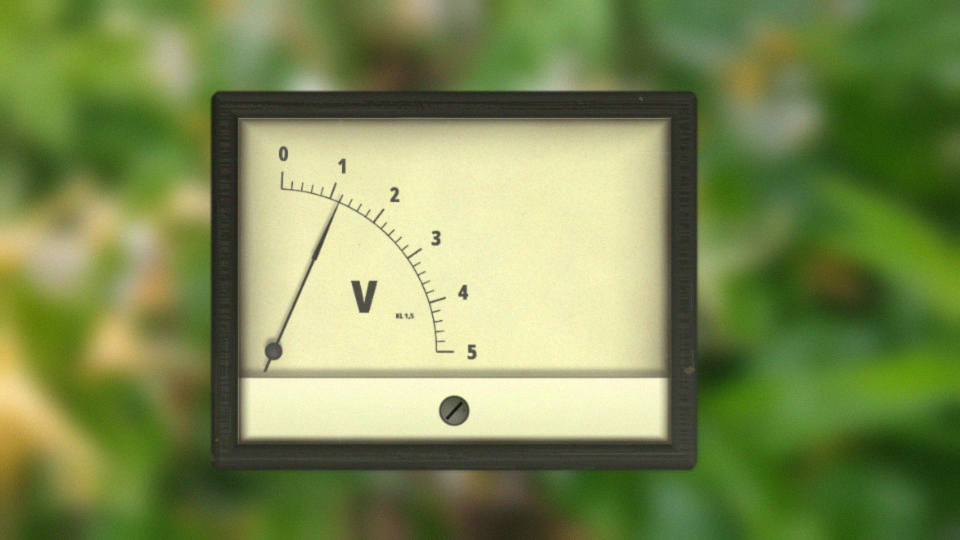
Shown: 1.2 V
